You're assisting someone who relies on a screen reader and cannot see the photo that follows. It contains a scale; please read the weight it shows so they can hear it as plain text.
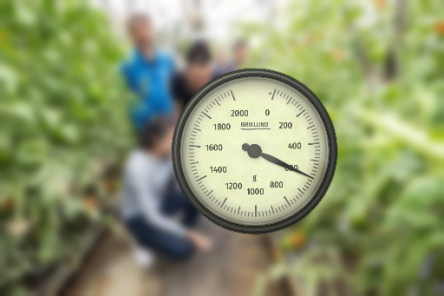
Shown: 600 g
